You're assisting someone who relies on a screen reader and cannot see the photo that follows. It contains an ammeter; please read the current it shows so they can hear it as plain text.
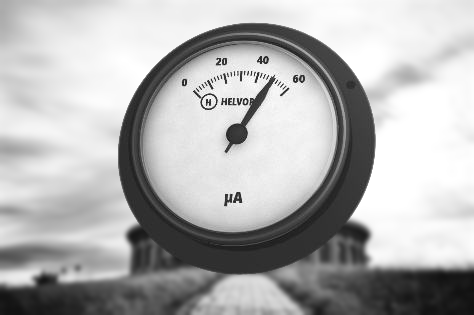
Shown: 50 µA
